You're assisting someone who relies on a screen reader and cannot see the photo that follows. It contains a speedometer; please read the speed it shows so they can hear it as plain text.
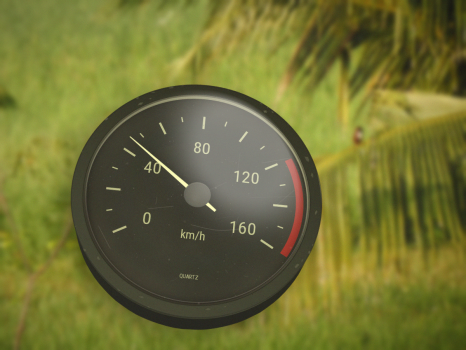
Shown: 45 km/h
